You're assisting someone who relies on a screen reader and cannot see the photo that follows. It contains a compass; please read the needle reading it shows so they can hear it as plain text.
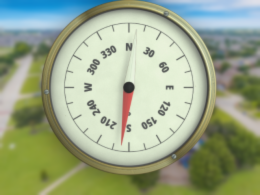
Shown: 187.5 °
